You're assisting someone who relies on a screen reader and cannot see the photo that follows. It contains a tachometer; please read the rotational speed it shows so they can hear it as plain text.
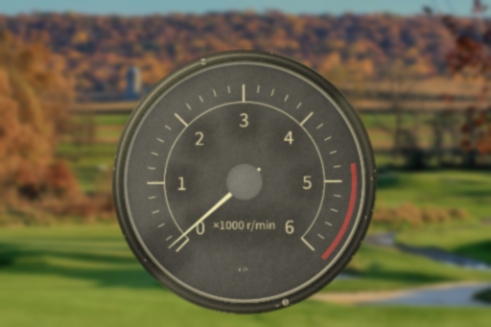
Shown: 100 rpm
